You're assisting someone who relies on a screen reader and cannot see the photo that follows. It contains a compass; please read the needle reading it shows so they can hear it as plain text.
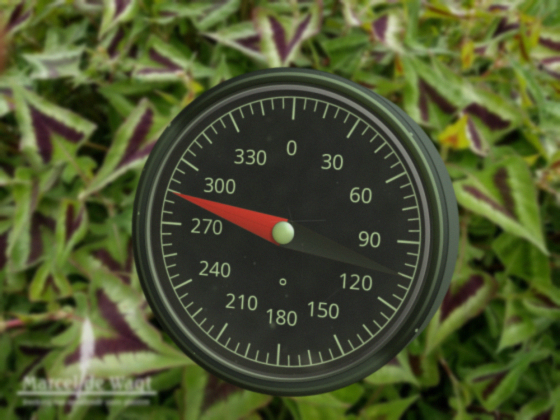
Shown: 285 °
